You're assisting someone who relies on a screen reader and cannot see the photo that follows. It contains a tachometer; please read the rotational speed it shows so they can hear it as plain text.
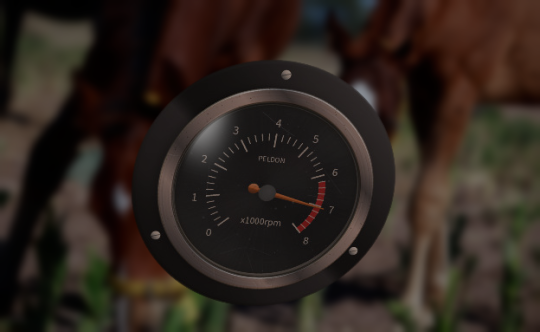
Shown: 7000 rpm
